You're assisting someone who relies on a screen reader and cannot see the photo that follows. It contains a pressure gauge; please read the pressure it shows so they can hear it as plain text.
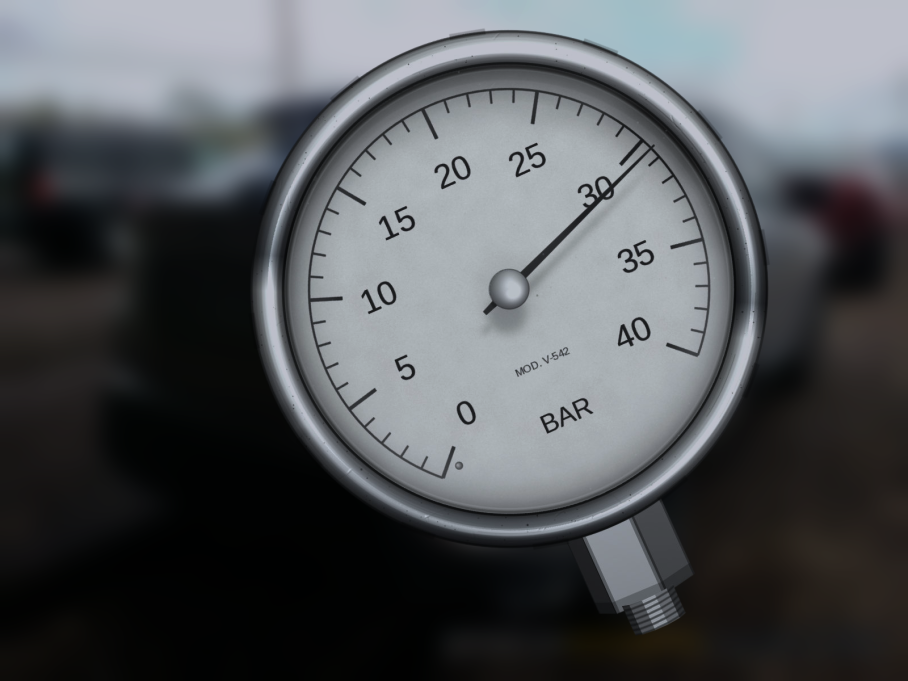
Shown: 30.5 bar
